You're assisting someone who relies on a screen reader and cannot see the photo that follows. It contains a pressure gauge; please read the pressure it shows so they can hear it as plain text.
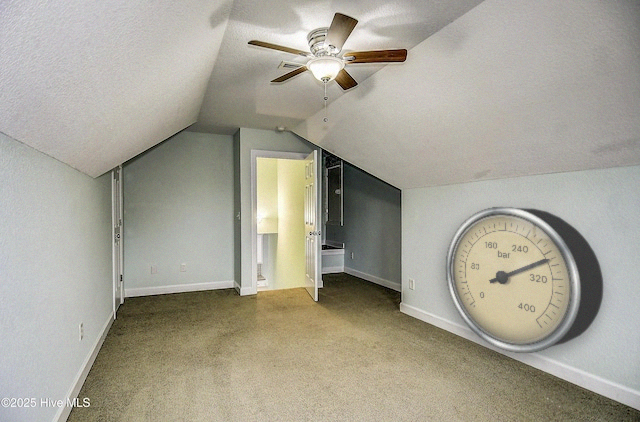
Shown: 290 bar
